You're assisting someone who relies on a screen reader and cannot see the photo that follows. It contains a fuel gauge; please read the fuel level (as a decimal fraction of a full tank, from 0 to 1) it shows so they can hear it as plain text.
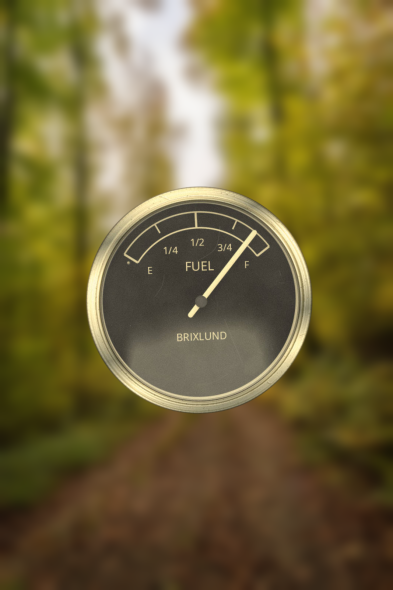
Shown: 0.875
